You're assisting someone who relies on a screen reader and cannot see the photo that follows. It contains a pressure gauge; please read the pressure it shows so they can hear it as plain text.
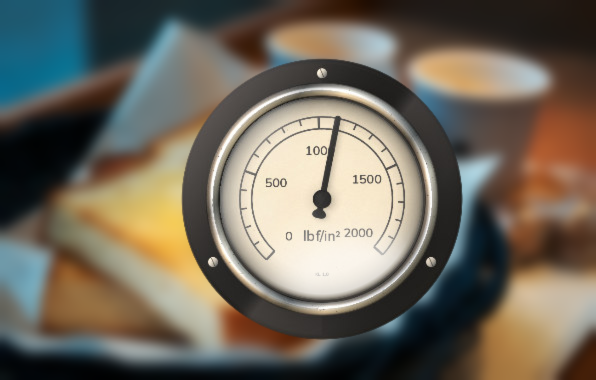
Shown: 1100 psi
